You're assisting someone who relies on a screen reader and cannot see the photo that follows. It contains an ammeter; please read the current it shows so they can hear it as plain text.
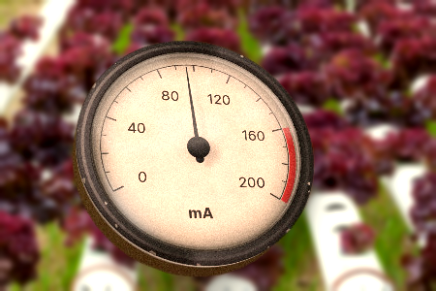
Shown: 95 mA
